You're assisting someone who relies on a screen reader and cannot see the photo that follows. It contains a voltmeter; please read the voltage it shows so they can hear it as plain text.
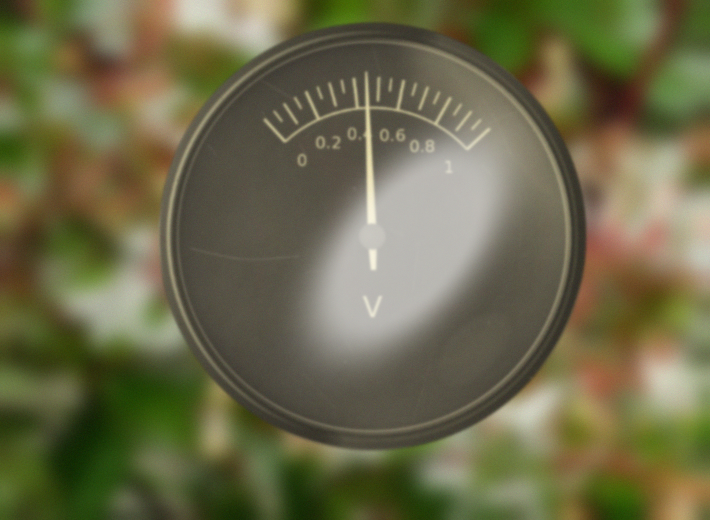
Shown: 0.45 V
